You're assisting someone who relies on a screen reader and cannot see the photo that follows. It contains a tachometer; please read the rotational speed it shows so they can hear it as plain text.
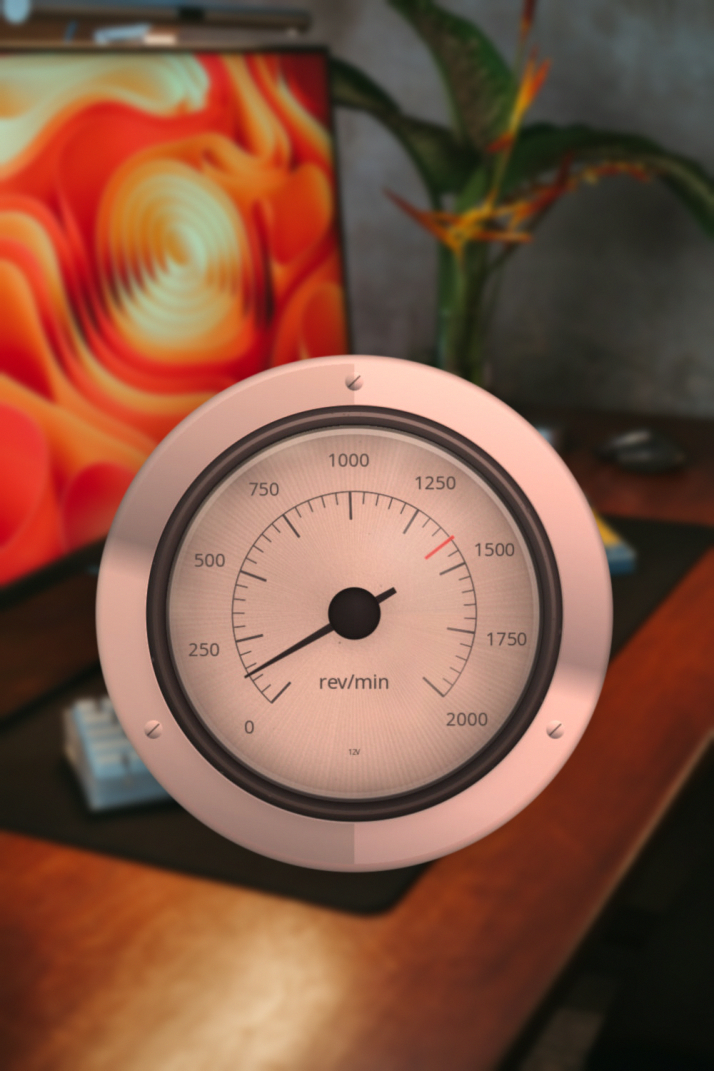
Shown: 125 rpm
